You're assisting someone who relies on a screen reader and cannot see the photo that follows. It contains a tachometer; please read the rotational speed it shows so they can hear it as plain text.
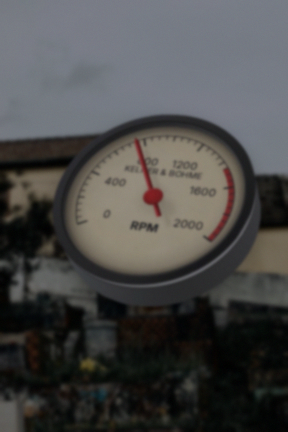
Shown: 750 rpm
